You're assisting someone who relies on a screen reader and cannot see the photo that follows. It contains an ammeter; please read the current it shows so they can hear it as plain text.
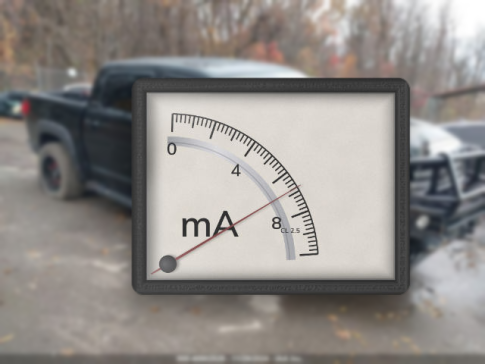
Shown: 6.8 mA
